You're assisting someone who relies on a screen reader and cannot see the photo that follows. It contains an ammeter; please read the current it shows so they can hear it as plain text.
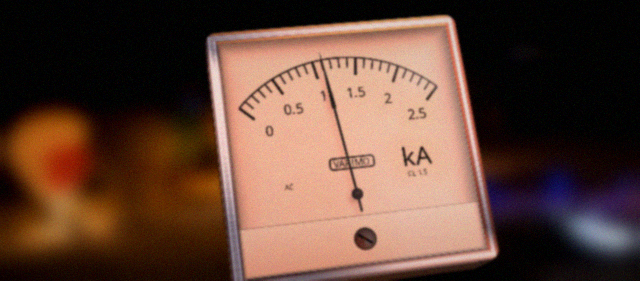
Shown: 1.1 kA
